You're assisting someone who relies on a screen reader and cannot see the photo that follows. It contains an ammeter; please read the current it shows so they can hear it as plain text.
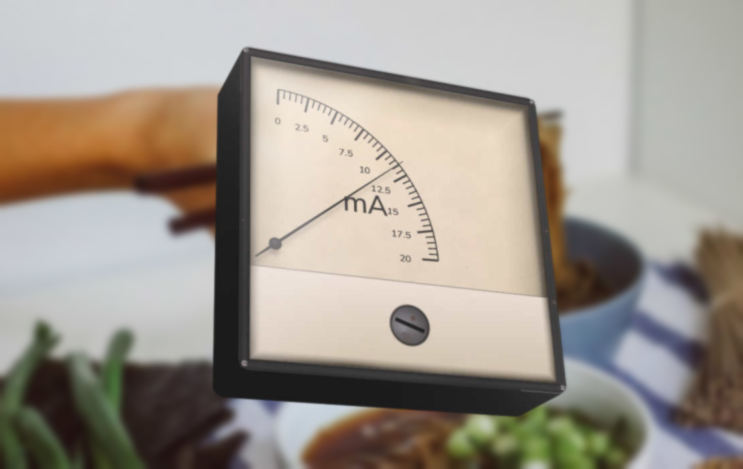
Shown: 11.5 mA
